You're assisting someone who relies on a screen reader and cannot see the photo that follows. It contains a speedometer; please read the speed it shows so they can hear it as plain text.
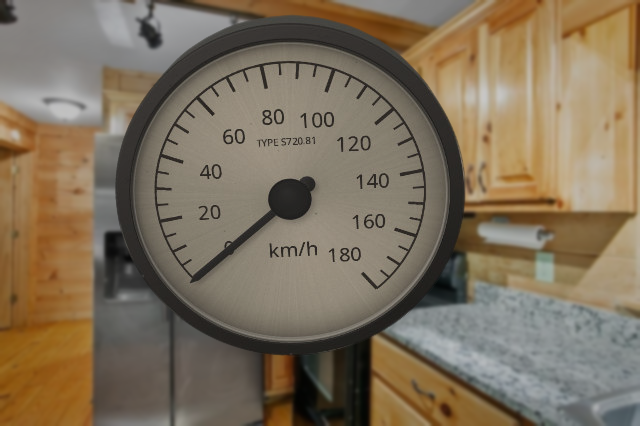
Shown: 0 km/h
